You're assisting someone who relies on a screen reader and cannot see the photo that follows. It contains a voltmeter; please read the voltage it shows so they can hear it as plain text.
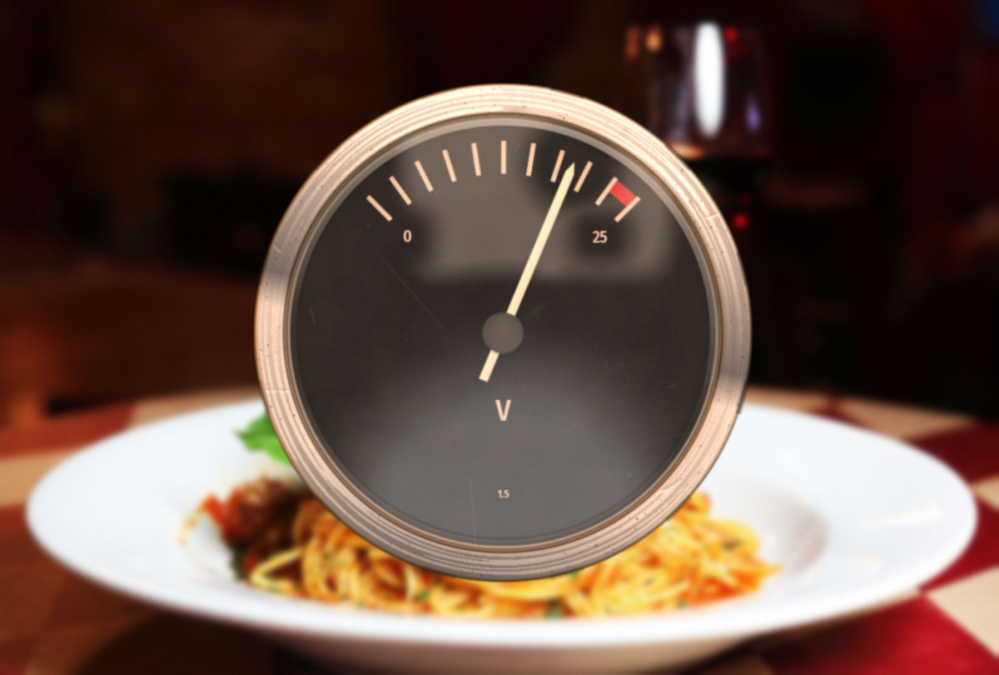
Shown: 18.75 V
